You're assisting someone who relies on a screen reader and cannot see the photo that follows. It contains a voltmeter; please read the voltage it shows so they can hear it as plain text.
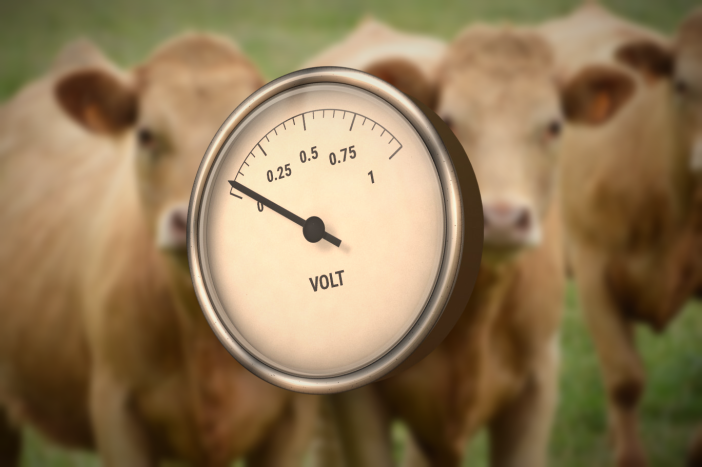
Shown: 0.05 V
